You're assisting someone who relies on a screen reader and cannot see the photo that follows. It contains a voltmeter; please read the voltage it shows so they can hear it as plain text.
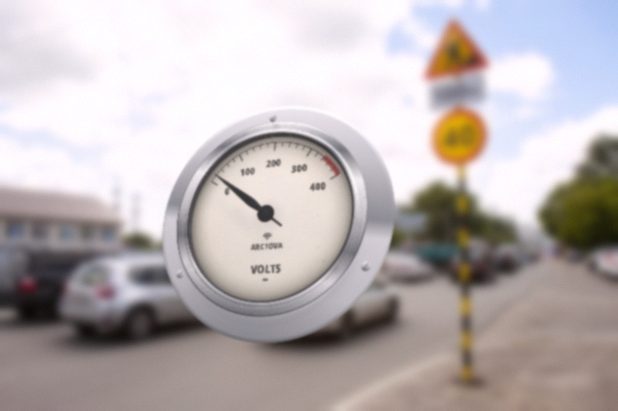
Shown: 20 V
